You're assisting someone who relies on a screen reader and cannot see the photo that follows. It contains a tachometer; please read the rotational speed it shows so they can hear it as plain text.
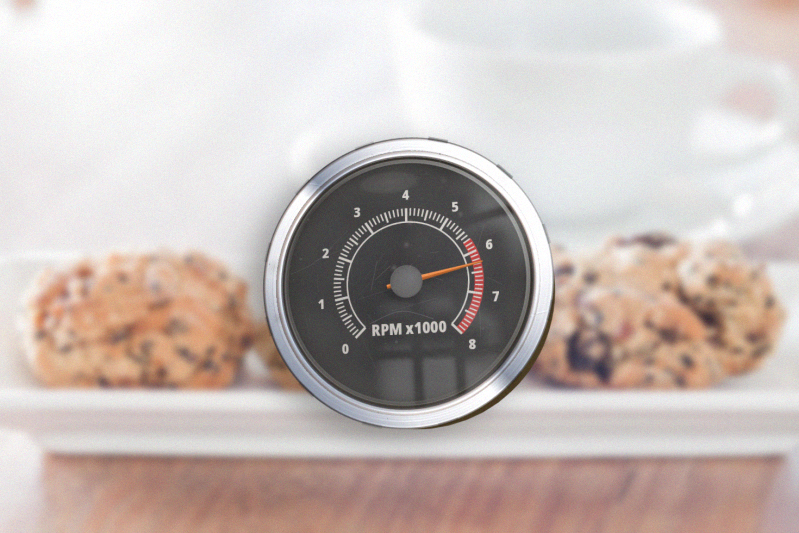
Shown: 6300 rpm
